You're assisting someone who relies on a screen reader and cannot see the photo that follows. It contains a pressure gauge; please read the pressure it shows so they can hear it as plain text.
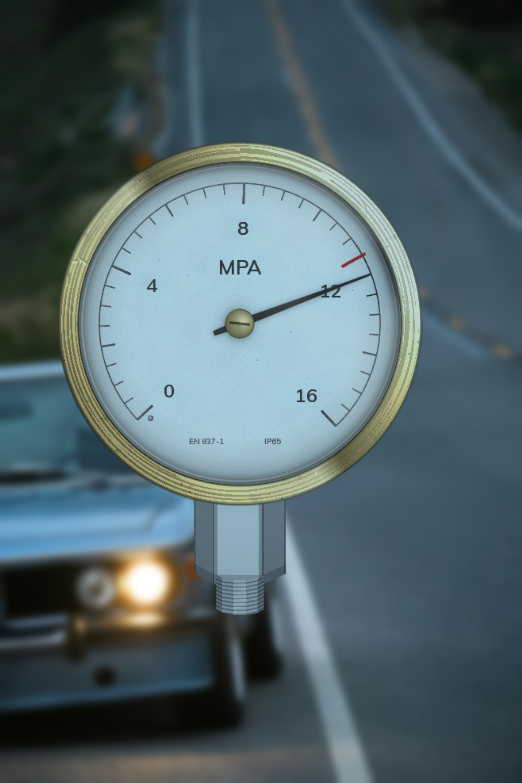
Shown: 12 MPa
